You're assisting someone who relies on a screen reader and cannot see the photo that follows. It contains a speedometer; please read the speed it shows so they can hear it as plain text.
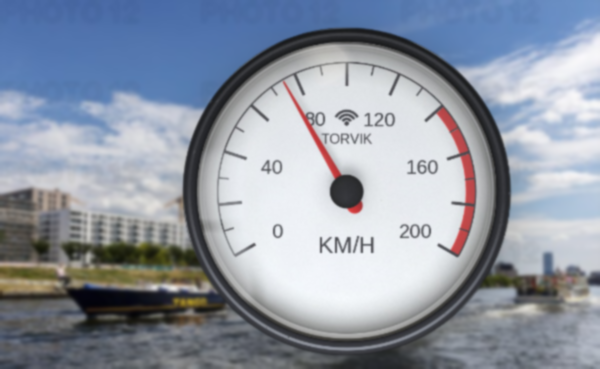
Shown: 75 km/h
